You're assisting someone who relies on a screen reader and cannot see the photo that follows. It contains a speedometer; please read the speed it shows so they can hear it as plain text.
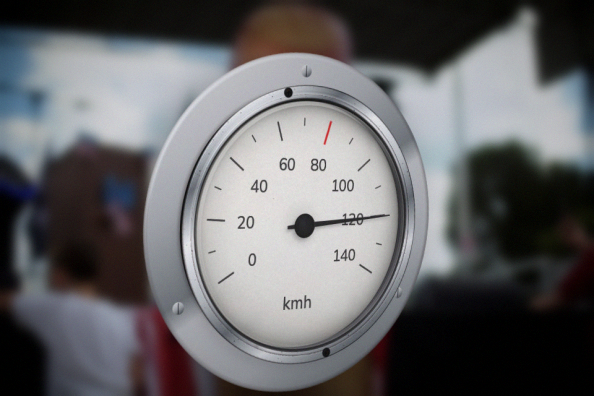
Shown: 120 km/h
